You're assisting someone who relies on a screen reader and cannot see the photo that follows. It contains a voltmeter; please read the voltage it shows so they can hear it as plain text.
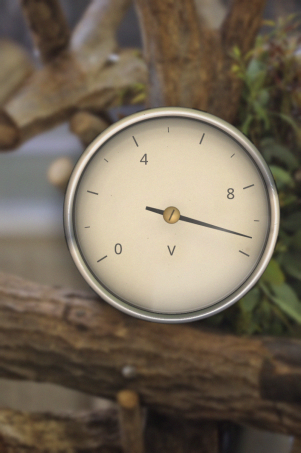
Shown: 9.5 V
